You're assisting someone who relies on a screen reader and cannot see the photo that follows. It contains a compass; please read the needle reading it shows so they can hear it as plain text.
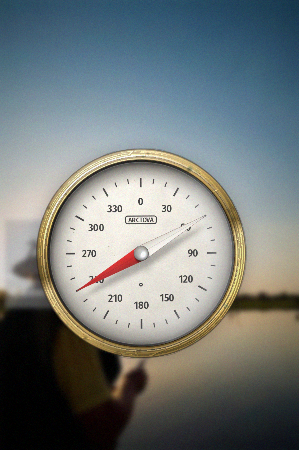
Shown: 240 °
